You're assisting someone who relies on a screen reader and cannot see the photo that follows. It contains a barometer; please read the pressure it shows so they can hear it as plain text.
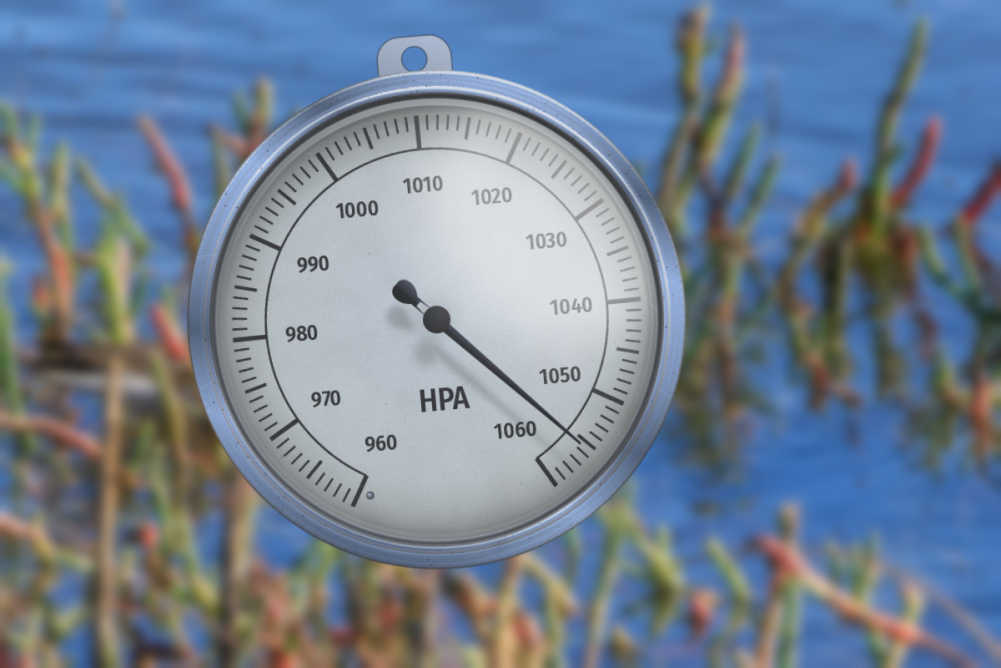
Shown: 1055.5 hPa
